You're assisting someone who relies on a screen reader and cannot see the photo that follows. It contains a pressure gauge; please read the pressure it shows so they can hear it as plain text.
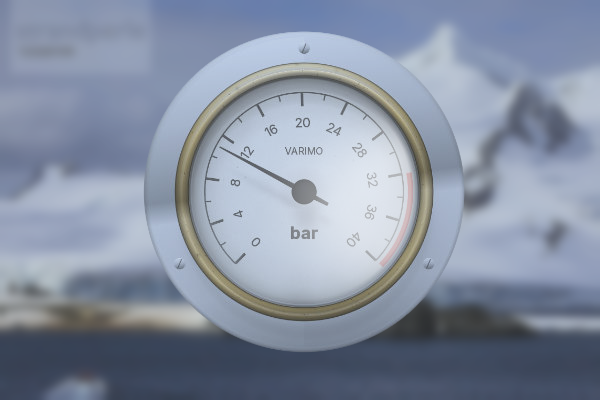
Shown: 11 bar
